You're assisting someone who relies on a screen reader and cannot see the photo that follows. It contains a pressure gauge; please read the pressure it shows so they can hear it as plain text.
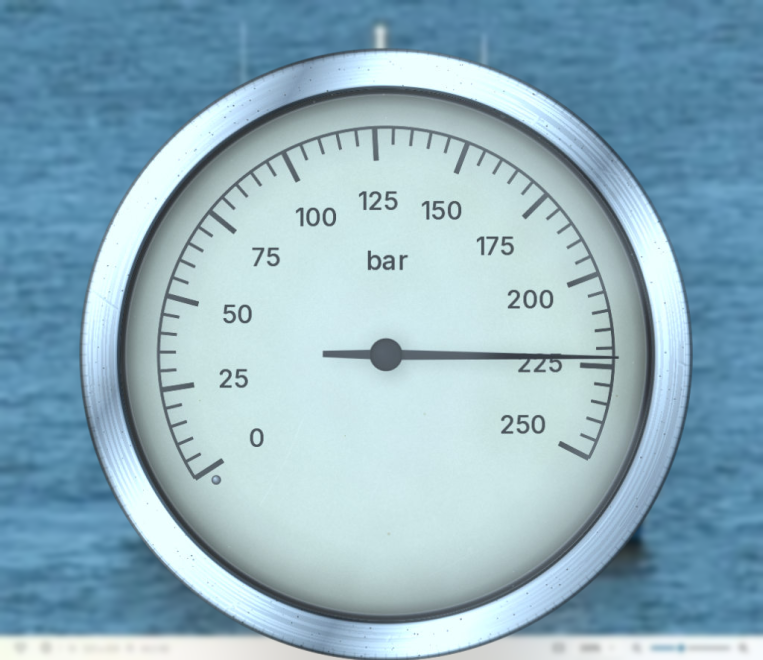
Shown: 222.5 bar
